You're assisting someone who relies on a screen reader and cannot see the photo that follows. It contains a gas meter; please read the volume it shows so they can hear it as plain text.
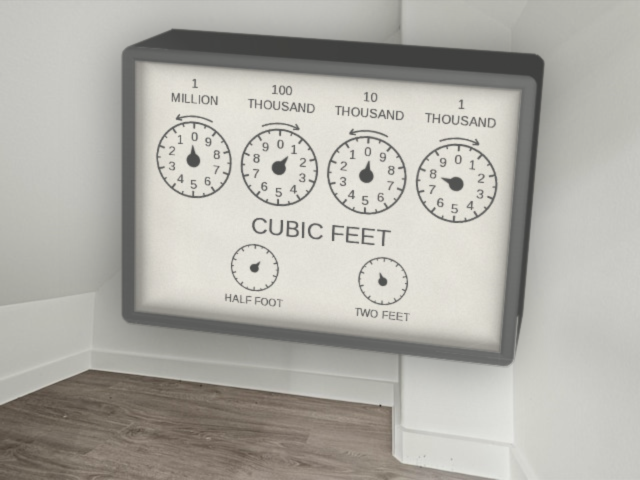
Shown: 9800 ft³
